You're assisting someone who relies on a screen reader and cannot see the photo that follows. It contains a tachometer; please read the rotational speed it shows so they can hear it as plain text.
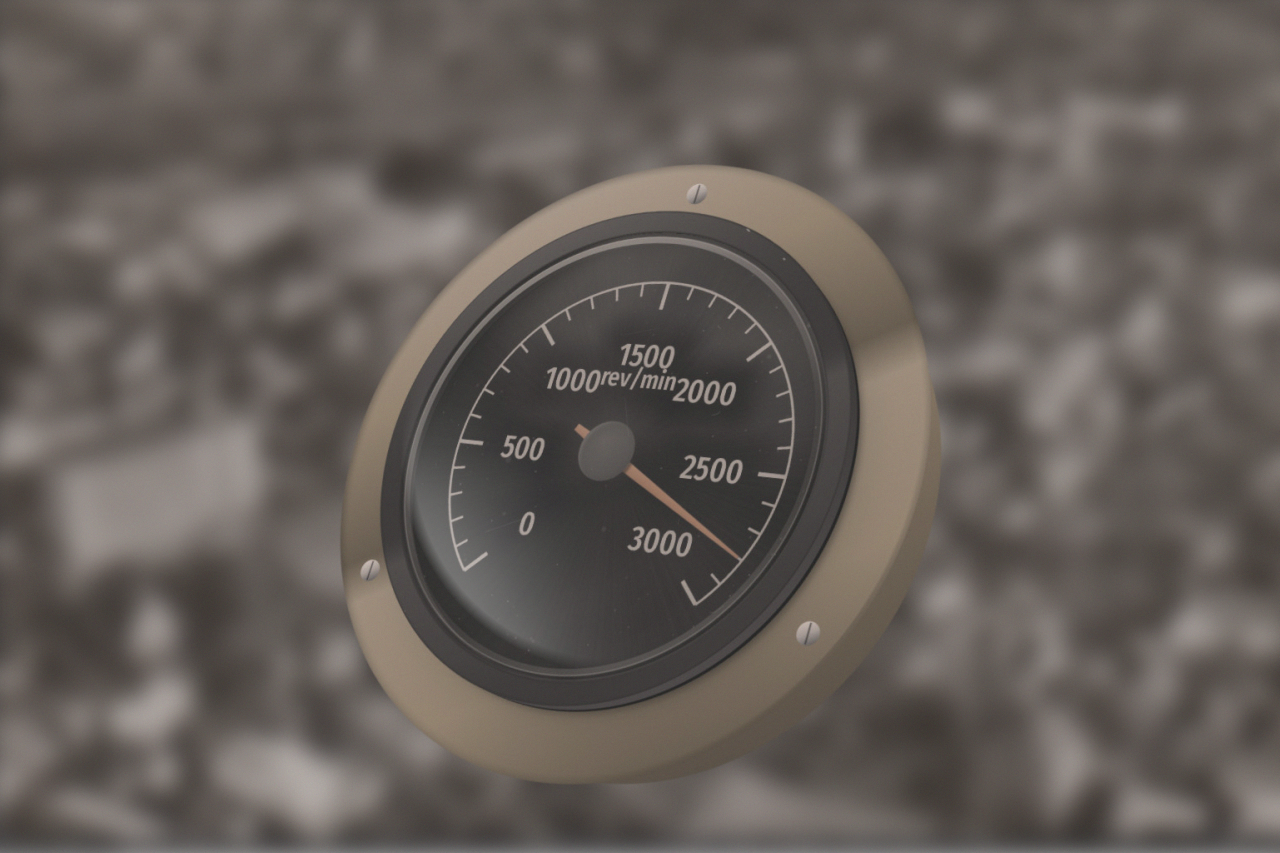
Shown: 2800 rpm
